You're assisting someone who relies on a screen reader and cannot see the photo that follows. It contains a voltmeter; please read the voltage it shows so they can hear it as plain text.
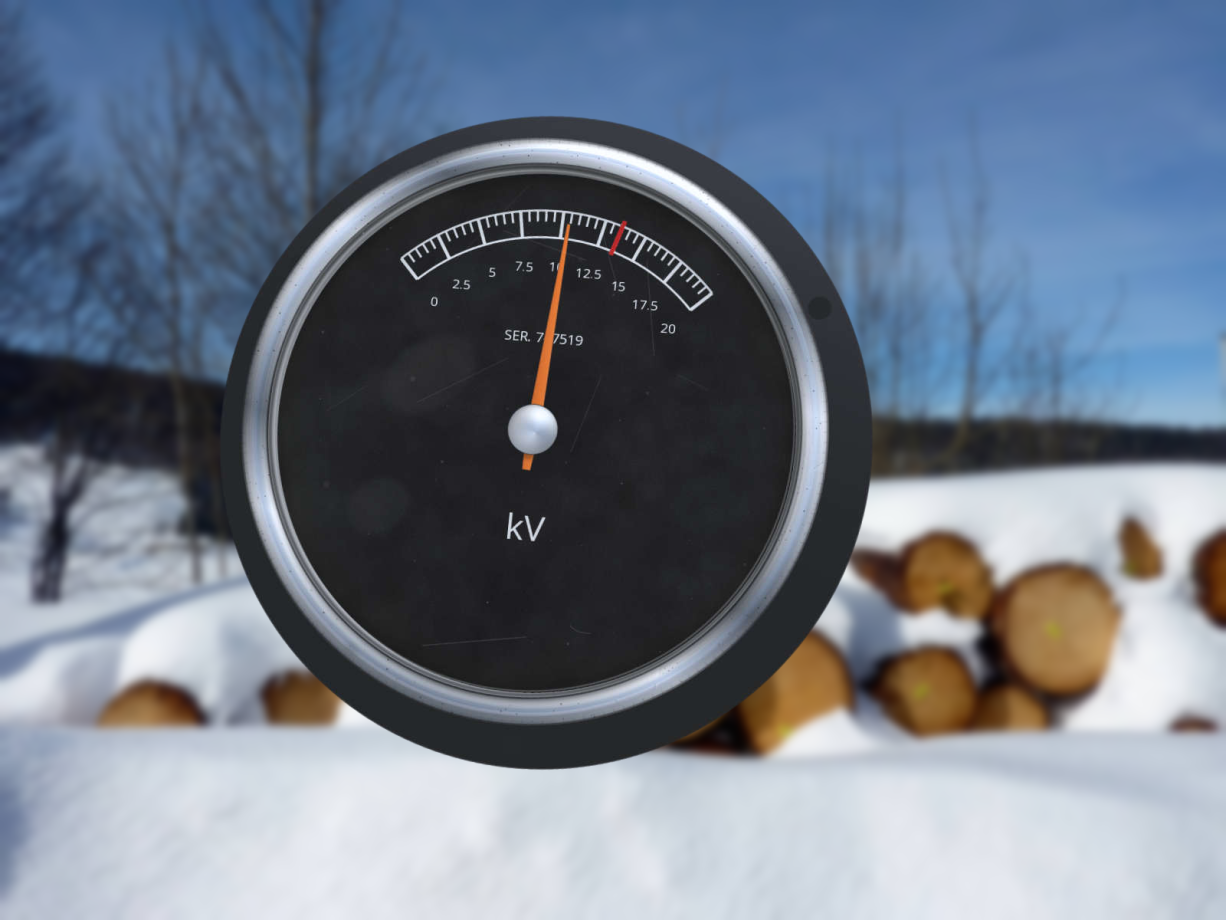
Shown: 10.5 kV
